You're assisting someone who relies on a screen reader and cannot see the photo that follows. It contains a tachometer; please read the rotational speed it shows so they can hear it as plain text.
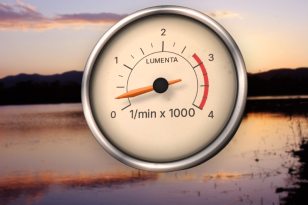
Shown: 250 rpm
